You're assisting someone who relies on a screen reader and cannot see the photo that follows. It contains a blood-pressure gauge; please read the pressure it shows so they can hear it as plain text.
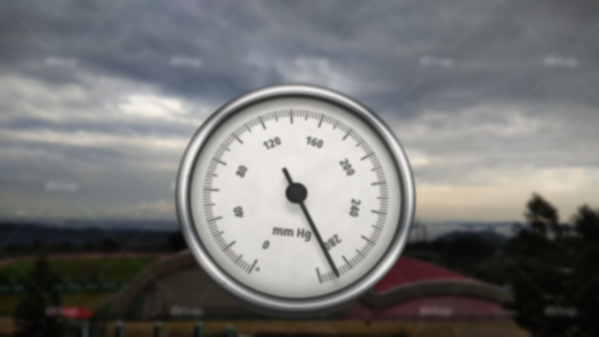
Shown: 290 mmHg
